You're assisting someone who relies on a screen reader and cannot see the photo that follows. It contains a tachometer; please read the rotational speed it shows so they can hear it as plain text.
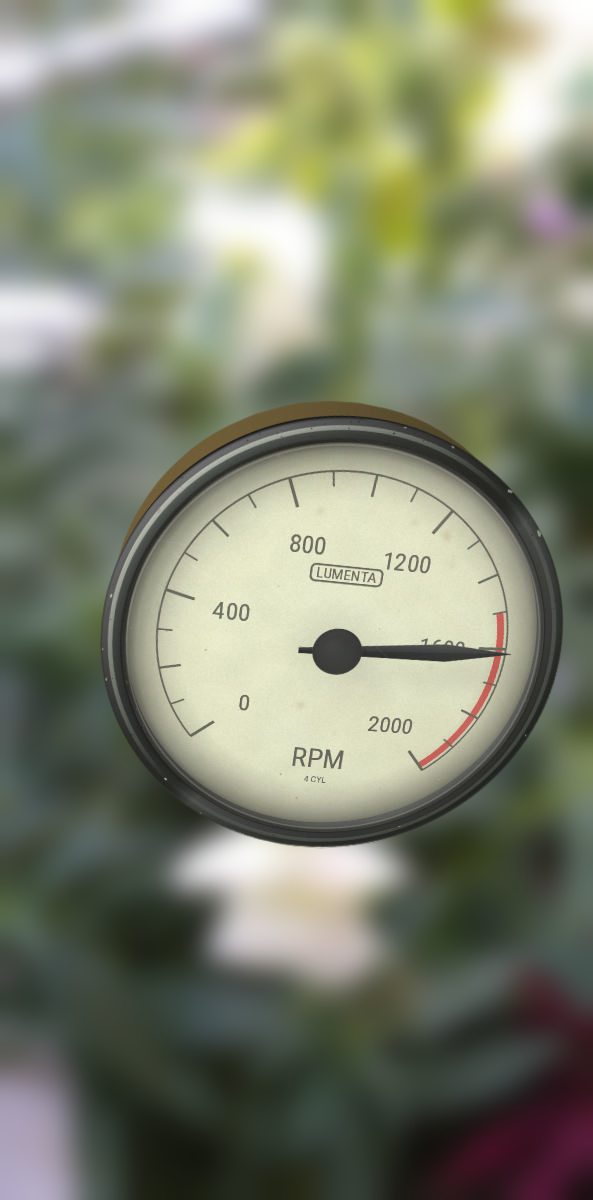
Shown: 1600 rpm
